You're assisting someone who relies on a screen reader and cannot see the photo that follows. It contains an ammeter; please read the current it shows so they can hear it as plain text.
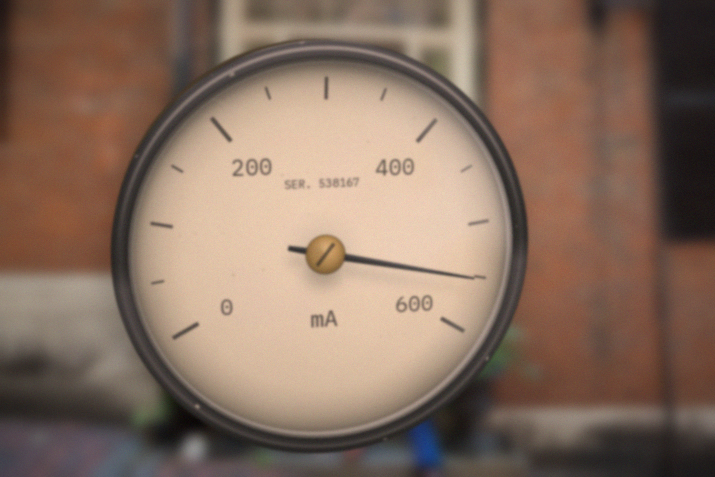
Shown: 550 mA
